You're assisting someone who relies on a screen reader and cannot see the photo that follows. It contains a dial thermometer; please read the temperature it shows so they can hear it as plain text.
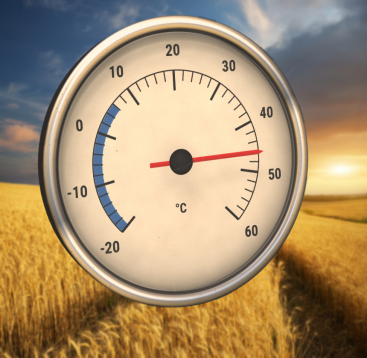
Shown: 46 °C
